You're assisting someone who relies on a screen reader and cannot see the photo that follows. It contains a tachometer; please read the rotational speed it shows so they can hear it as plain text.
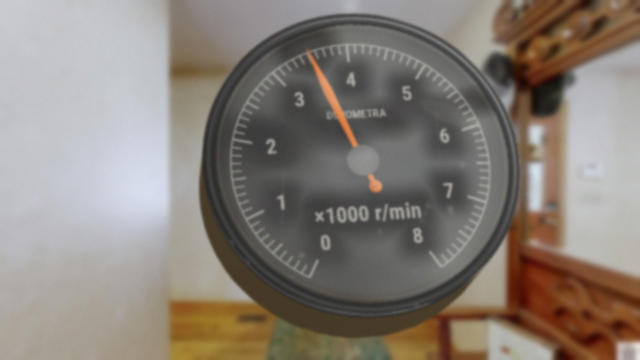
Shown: 3500 rpm
